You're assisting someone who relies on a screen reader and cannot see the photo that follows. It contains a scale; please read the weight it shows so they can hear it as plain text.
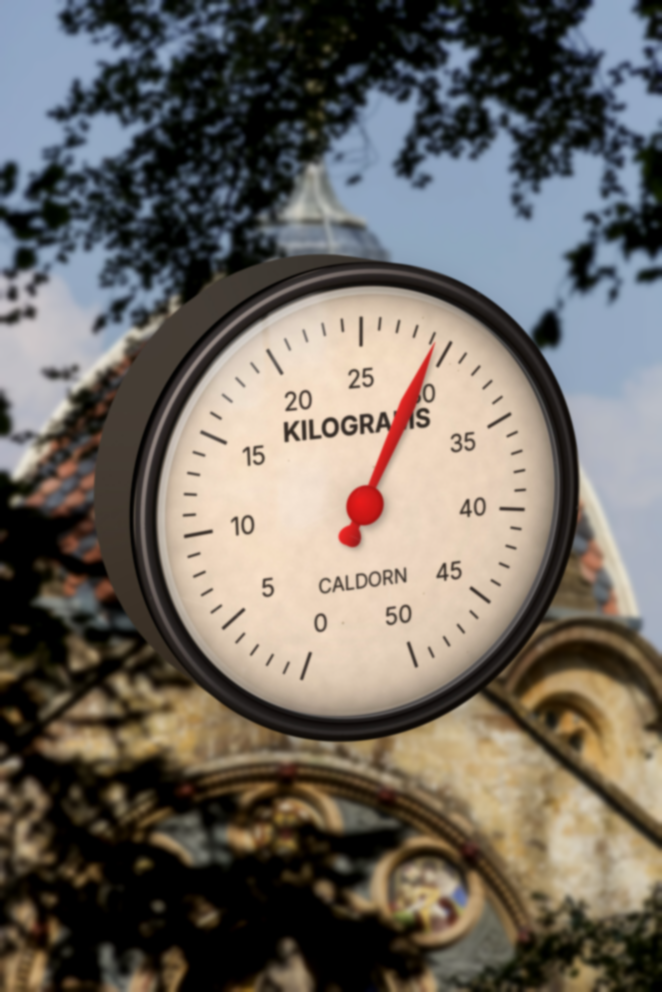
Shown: 29 kg
